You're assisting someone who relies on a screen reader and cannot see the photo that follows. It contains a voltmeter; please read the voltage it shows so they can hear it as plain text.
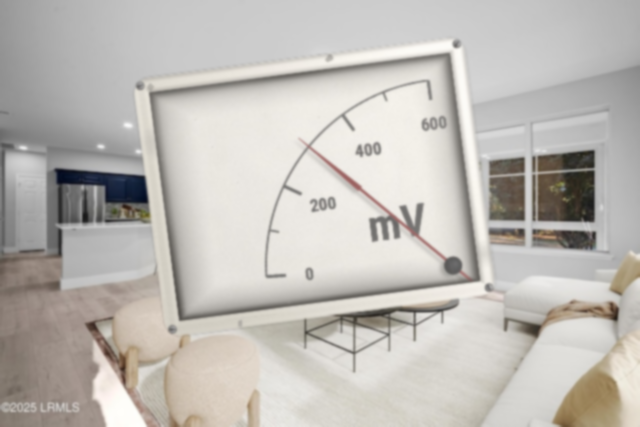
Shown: 300 mV
